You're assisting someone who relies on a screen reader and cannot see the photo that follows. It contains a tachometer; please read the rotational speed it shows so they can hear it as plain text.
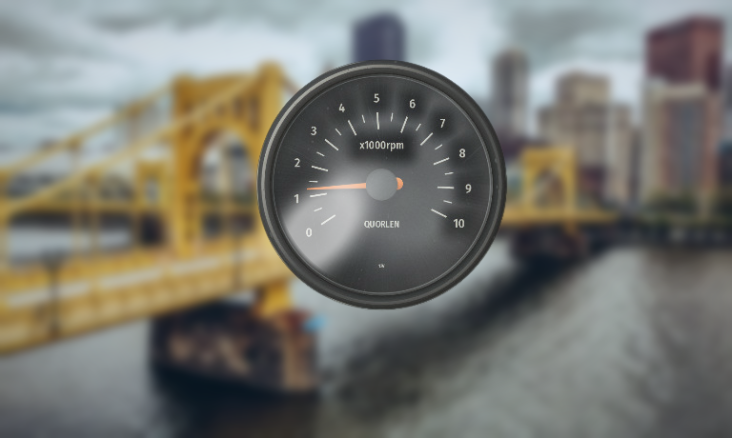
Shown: 1250 rpm
